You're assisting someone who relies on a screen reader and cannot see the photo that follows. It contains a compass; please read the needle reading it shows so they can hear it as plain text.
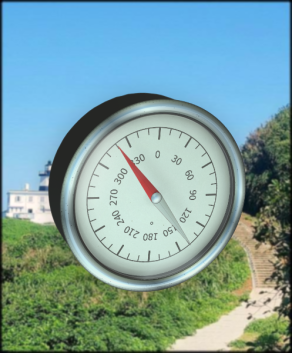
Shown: 320 °
